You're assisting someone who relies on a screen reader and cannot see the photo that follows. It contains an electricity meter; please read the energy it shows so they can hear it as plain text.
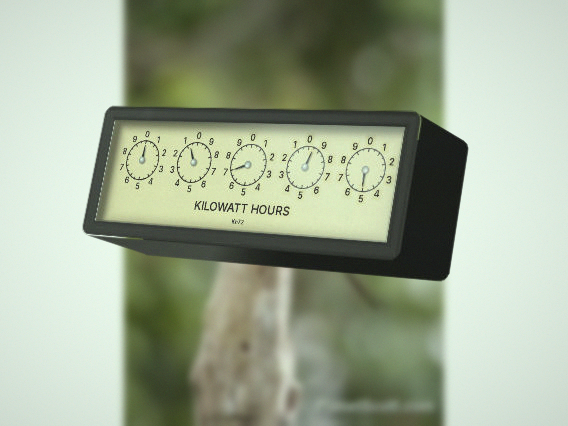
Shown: 695 kWh
